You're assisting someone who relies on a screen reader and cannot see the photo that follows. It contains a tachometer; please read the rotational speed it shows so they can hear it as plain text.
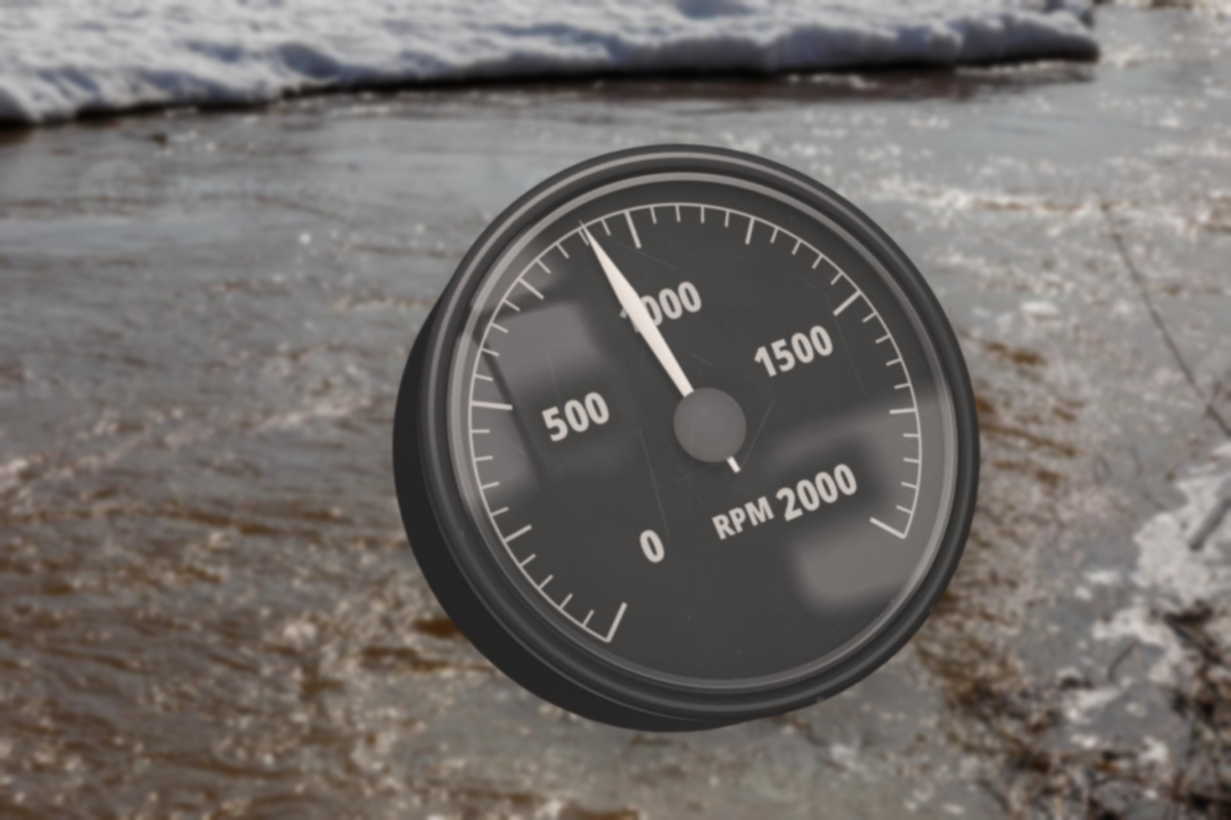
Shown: 900 rpm
